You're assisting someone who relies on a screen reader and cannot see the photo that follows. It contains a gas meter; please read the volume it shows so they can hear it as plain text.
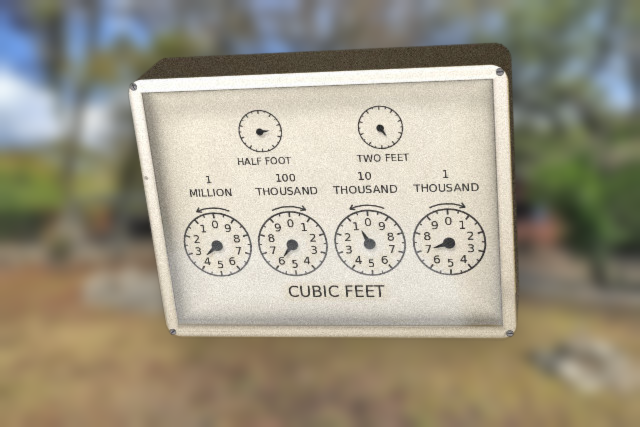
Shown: 360700 ft³
